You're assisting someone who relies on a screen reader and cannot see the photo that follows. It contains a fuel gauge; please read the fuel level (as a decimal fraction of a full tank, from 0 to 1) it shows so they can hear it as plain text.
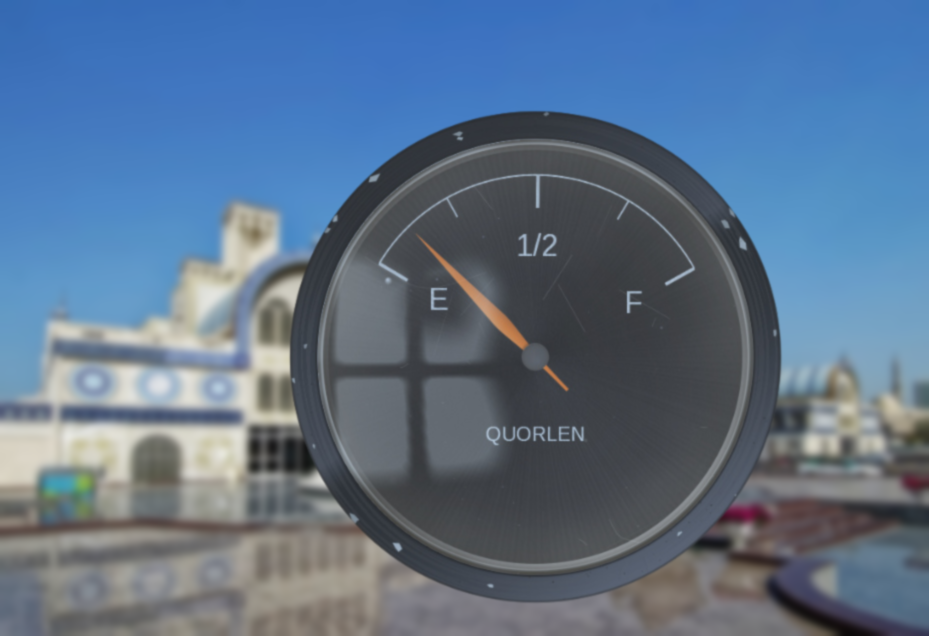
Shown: 0.125
